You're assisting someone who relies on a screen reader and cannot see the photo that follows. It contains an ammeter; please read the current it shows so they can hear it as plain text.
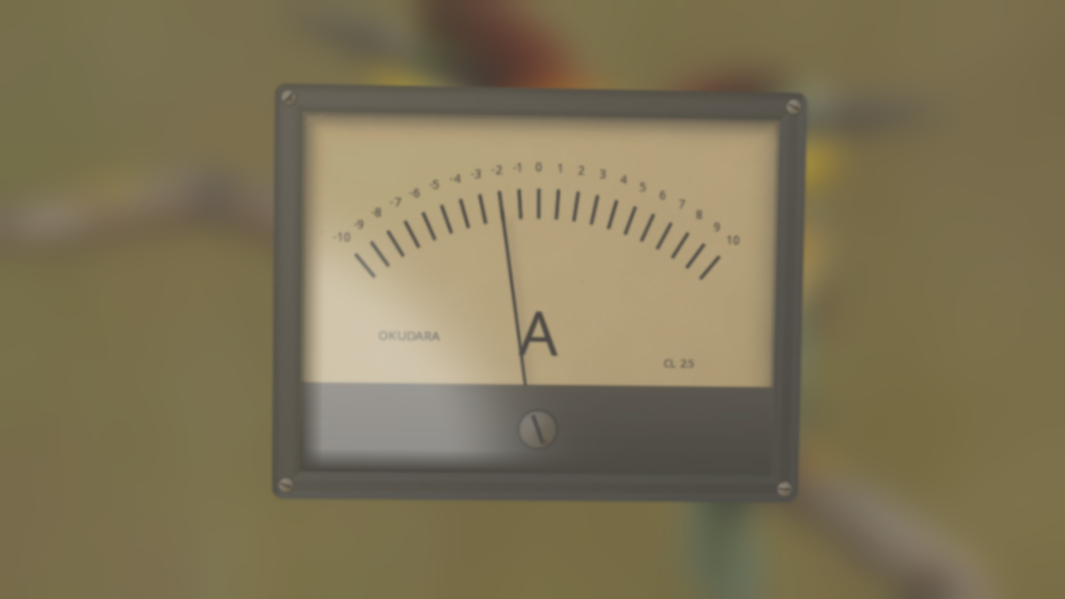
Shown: -2 A
